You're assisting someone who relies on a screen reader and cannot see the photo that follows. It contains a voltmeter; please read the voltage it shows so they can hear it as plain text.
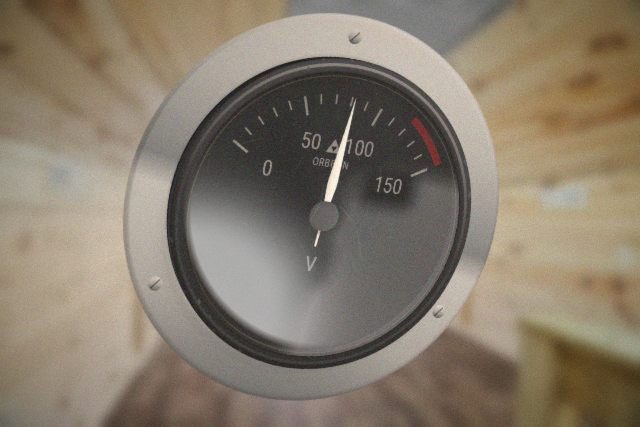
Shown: 80 V
